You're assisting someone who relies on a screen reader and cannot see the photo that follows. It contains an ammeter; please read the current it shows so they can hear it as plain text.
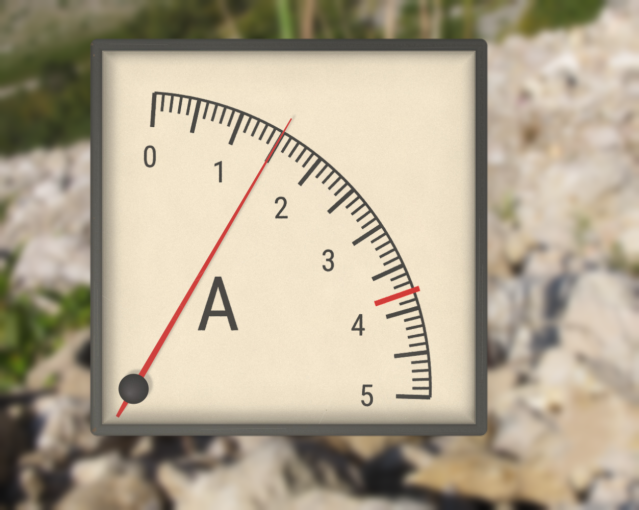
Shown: 1.5 A
